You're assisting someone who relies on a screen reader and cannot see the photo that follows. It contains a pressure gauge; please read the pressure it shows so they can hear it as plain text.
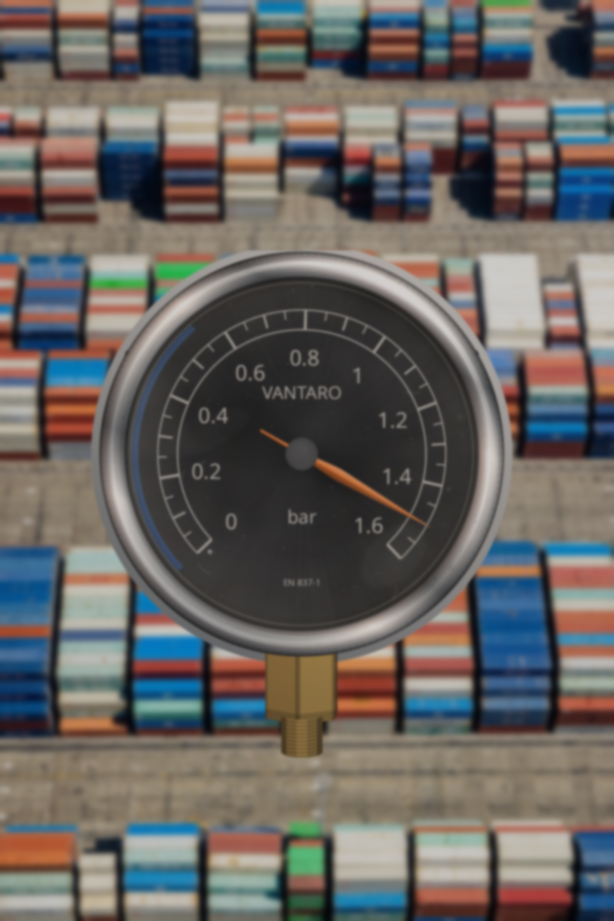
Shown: 1.5 bar
